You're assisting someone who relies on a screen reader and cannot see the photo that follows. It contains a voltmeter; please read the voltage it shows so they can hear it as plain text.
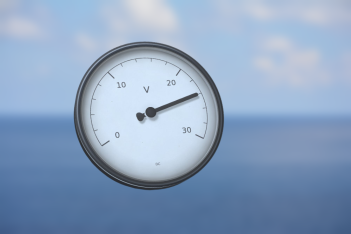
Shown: 24 V
